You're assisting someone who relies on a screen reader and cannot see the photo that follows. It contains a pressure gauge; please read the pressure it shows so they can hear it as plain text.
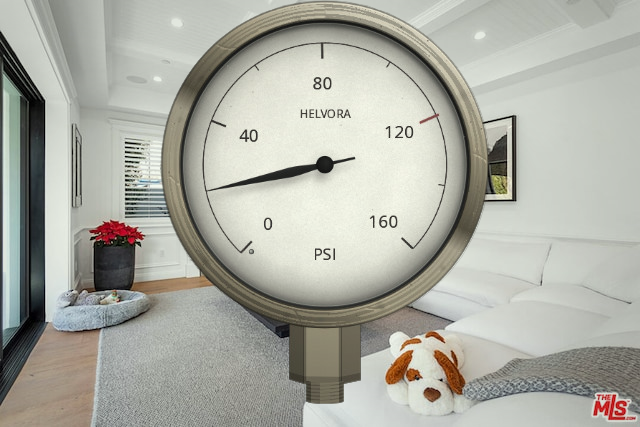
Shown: 20 psi
